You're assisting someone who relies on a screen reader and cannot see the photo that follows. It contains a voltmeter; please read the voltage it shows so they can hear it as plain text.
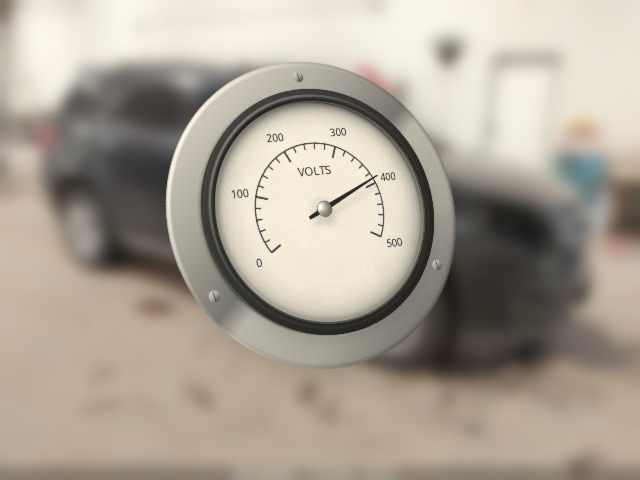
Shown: 390 V
